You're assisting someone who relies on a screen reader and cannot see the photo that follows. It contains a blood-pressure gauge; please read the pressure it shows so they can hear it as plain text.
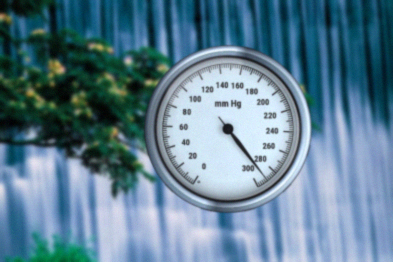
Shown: 290 mmHg
